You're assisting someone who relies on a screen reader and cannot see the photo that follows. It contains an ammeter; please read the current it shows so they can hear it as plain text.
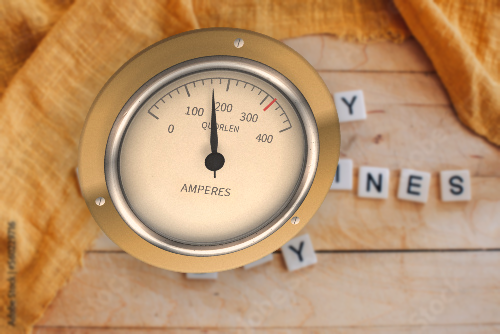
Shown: 160 A
